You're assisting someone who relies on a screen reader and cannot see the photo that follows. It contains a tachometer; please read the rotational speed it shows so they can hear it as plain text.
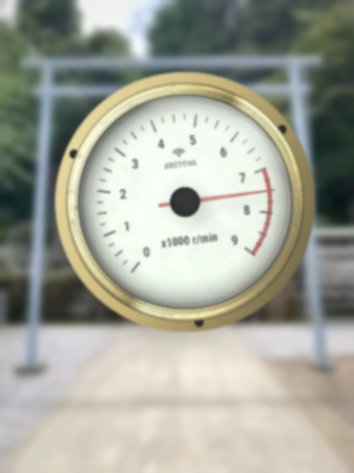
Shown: 7500 rpm
